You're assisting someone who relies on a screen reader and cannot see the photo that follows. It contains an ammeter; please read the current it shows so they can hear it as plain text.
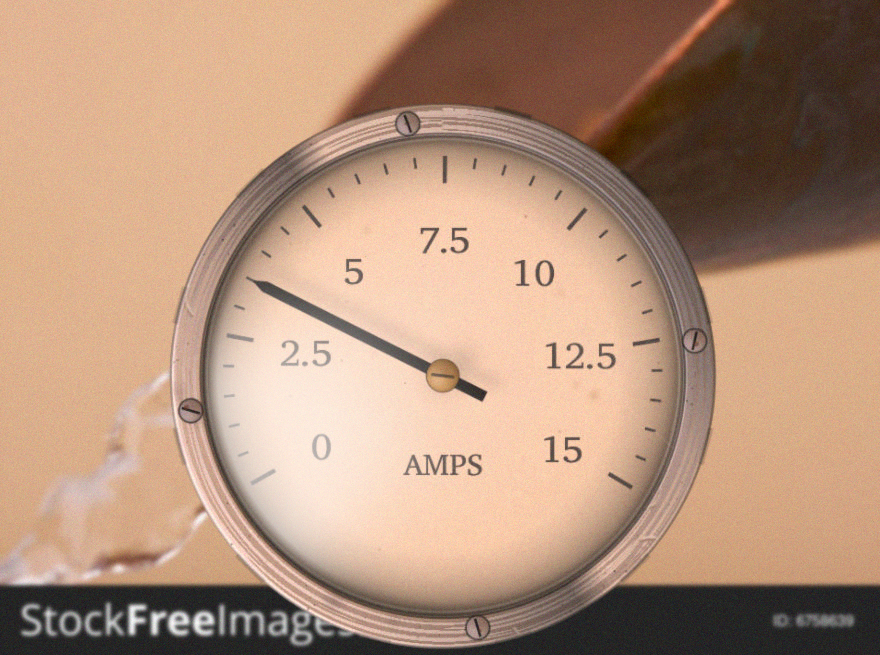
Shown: 3.5 A
